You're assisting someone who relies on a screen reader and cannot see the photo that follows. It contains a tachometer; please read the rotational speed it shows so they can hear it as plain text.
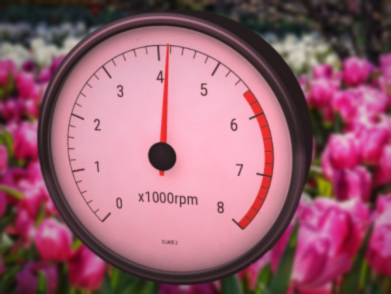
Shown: 4200 rpm
